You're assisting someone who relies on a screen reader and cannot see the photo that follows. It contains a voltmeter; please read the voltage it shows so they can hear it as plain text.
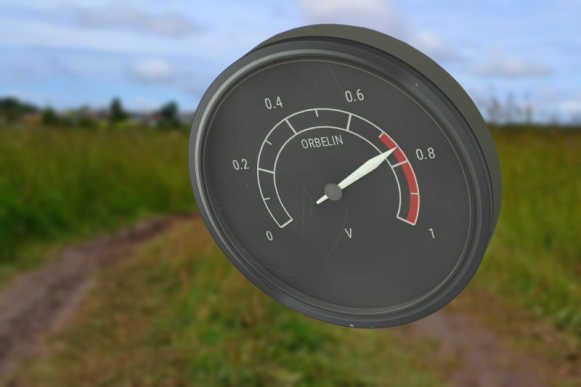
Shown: 0.75 V
